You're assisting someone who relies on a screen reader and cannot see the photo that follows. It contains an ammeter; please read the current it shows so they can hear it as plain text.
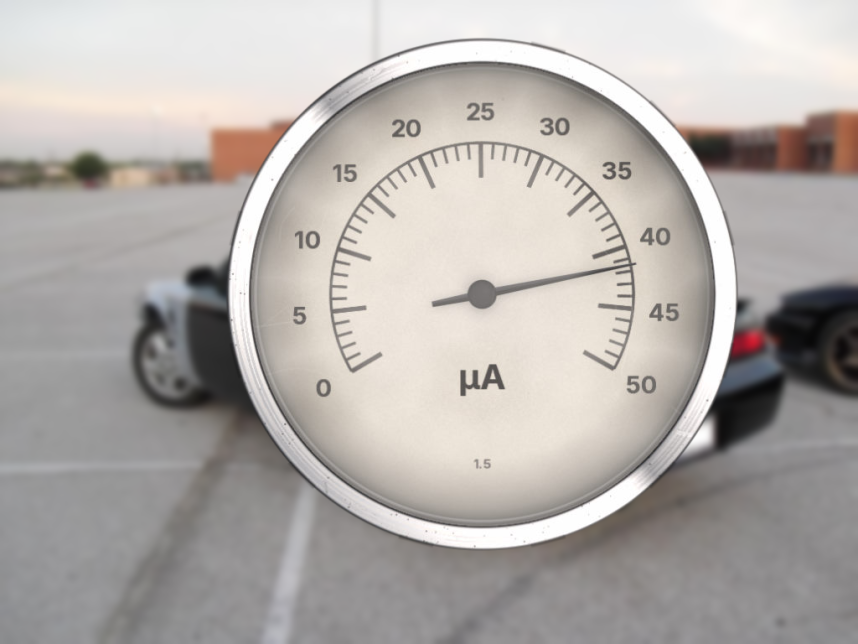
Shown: 41.5 µA
